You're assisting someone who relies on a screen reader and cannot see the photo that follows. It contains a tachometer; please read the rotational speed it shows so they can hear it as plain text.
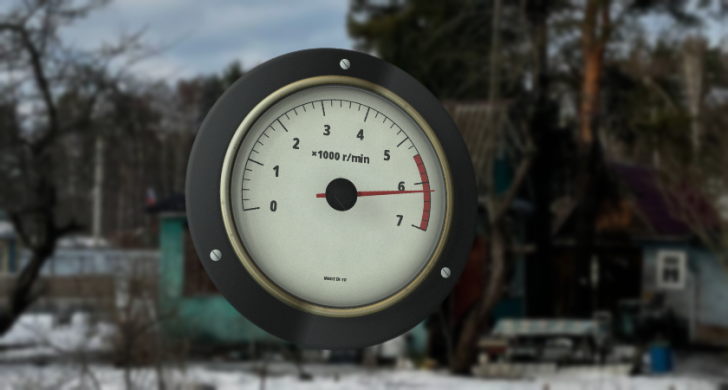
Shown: 6200 rpm
